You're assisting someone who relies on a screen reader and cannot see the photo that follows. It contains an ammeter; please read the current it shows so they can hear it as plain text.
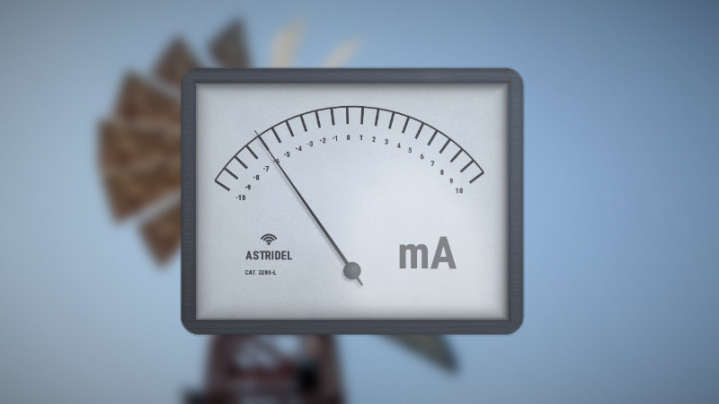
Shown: -6 mA
